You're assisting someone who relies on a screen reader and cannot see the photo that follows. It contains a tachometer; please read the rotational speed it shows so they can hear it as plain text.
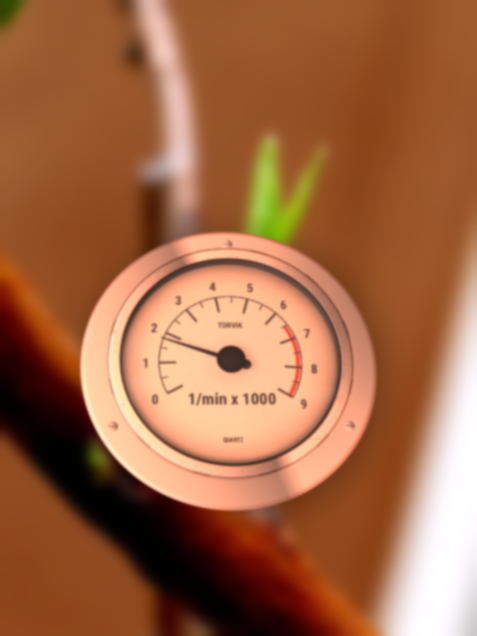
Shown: 1750 rpm
